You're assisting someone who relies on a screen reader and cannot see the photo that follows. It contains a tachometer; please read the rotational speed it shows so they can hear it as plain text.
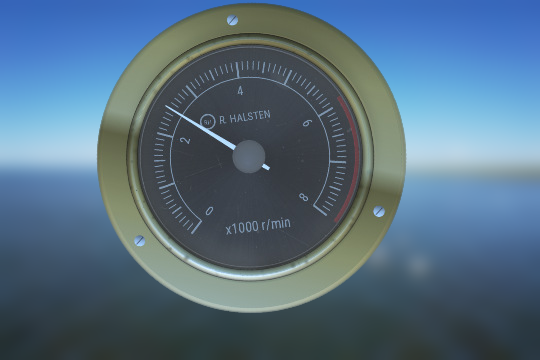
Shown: 2500 rpm
